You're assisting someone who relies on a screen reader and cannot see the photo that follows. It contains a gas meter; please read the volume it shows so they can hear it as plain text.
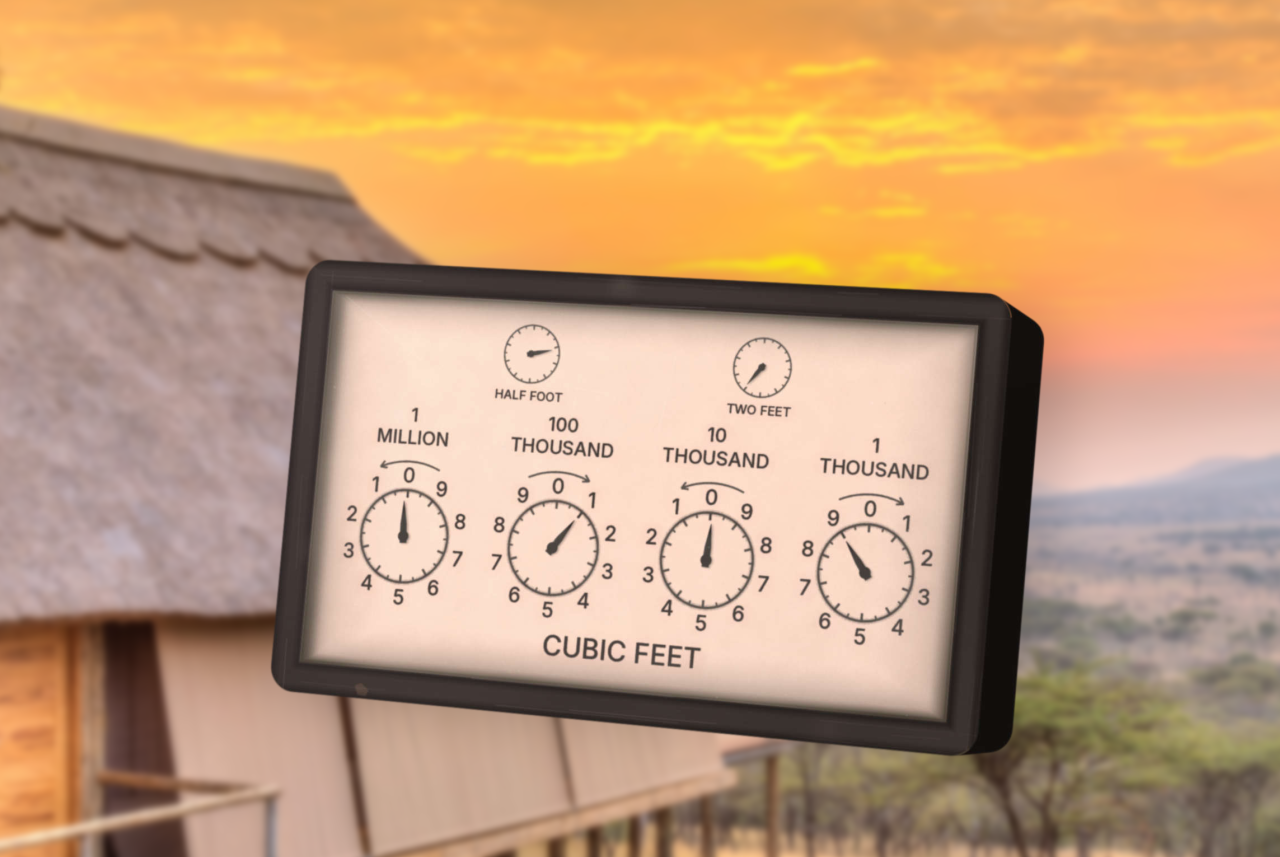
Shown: 9900 ft³
